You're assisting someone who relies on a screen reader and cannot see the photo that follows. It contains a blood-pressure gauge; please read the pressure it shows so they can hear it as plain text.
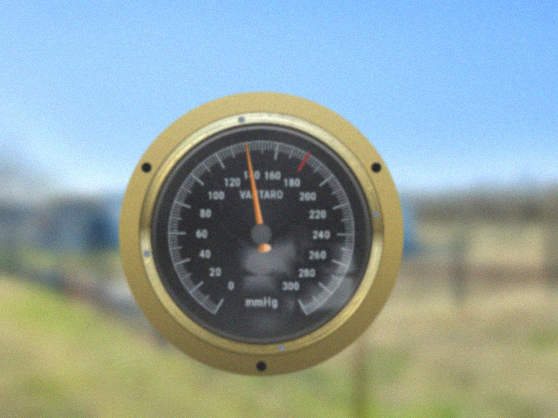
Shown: 140 mmHg
